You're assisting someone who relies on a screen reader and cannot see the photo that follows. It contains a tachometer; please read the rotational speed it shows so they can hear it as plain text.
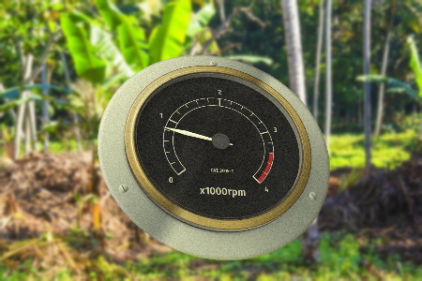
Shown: 800 rpm
